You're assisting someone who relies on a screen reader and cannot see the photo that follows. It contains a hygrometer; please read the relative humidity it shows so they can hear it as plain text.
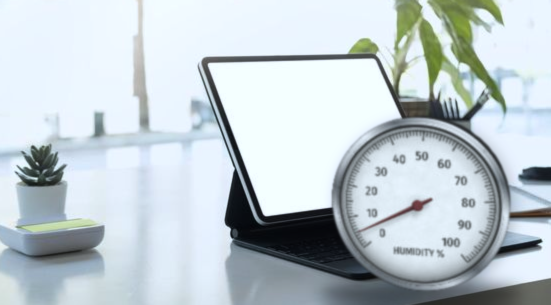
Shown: 5 %
